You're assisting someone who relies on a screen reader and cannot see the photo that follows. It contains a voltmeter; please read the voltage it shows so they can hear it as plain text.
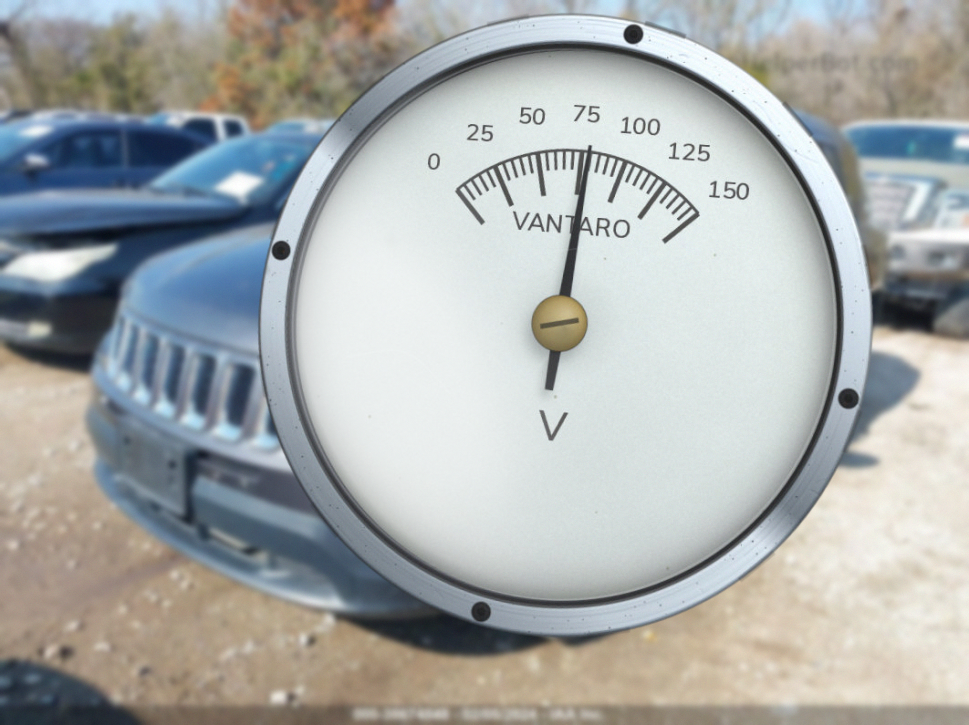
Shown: 80 V
